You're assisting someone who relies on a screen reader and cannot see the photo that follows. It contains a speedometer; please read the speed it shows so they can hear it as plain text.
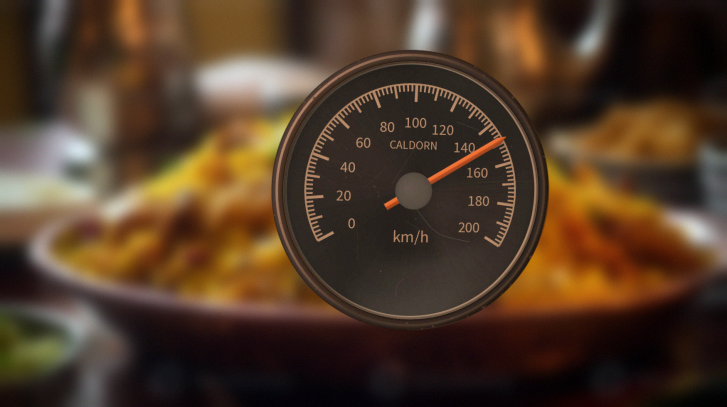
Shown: 148 km/h
